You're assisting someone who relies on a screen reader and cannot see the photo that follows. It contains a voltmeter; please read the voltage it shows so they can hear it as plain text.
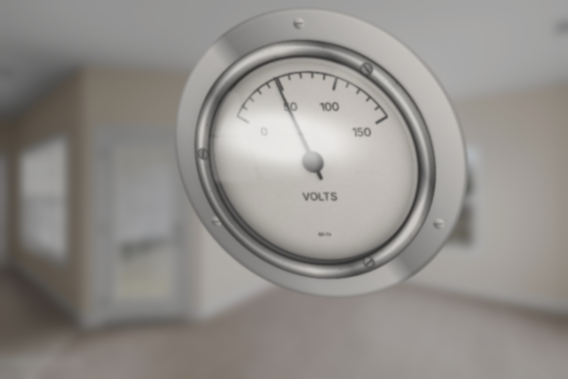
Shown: 50 V
